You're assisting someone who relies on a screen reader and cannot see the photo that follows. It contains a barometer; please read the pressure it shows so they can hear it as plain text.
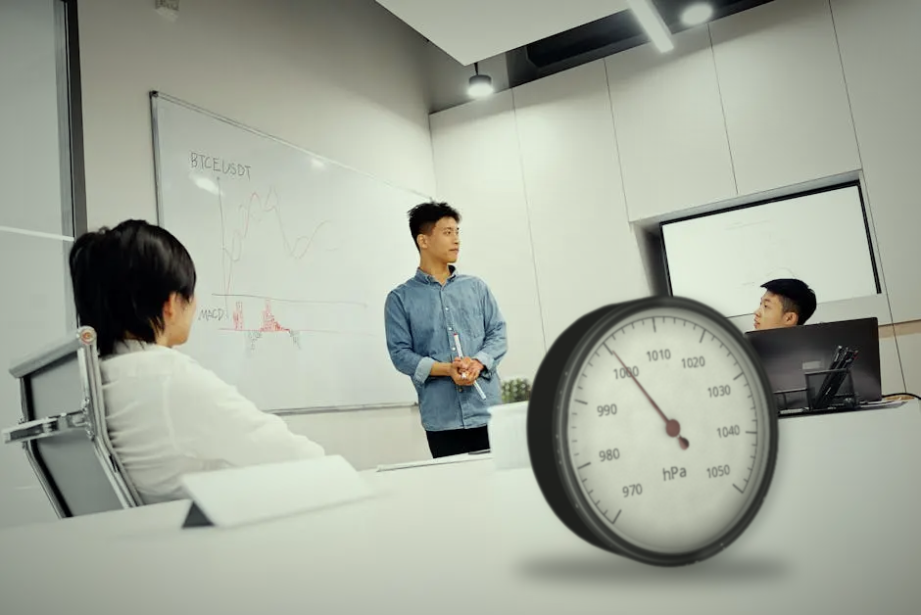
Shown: 1000 hPa
